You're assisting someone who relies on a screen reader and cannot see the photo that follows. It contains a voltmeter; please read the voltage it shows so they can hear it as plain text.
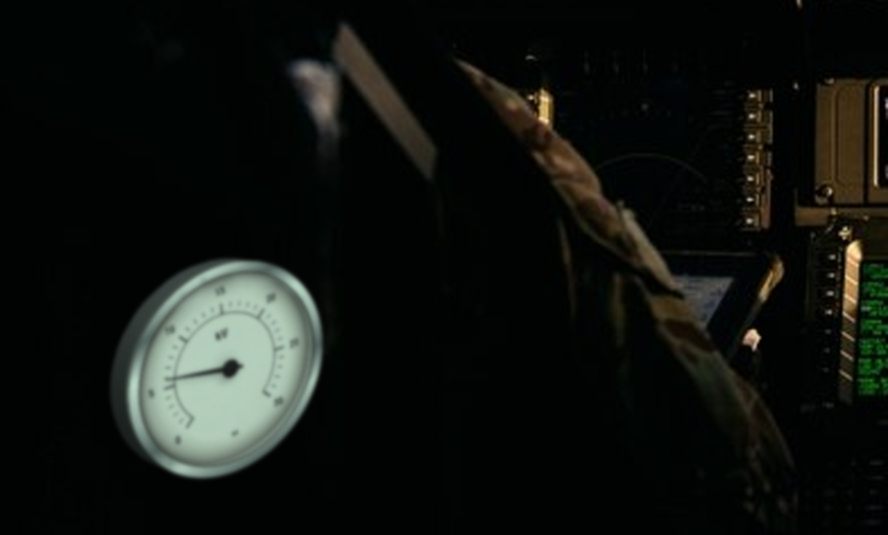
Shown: 6 kV
